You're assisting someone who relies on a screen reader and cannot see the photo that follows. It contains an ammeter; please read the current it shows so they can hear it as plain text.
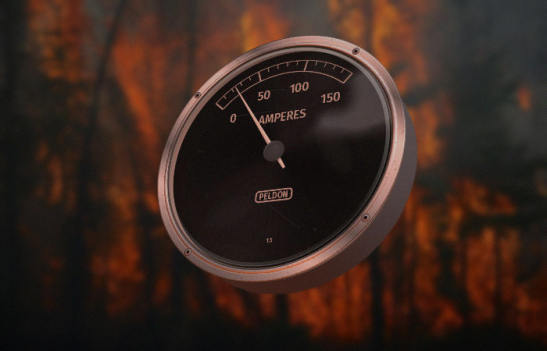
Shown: 25 A
